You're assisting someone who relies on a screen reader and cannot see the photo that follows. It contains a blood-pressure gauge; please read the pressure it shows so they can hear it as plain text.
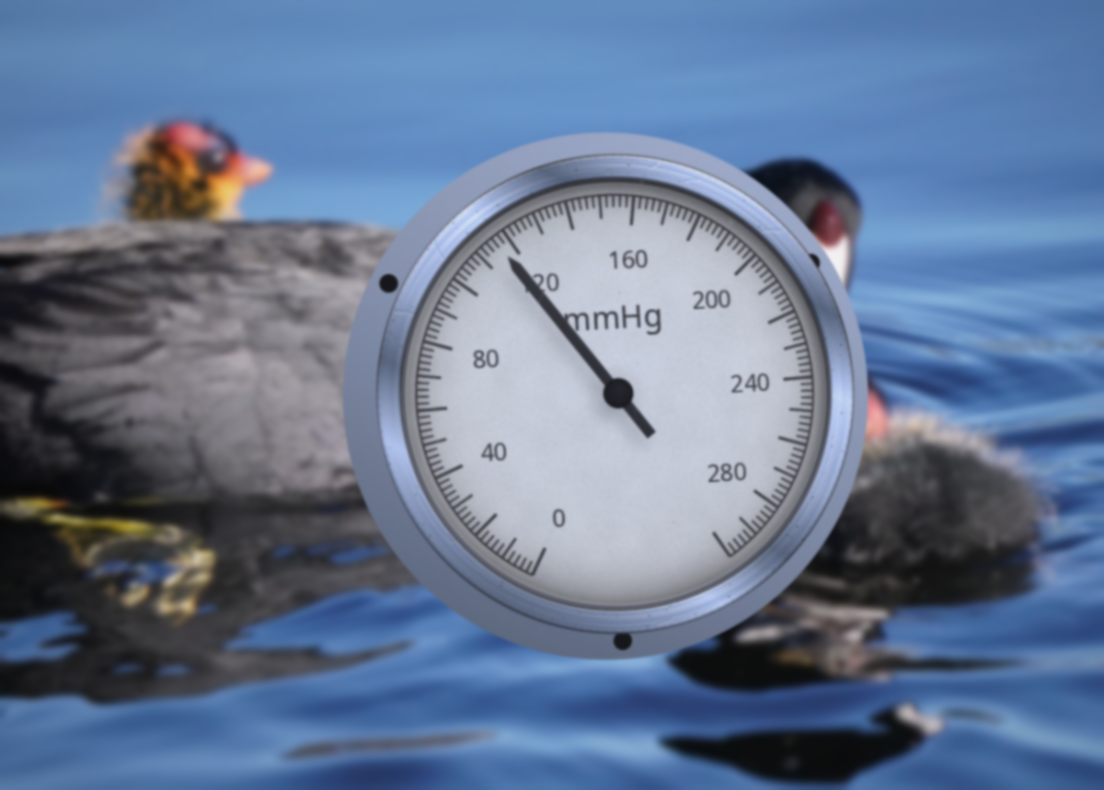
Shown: 116 mmHg
